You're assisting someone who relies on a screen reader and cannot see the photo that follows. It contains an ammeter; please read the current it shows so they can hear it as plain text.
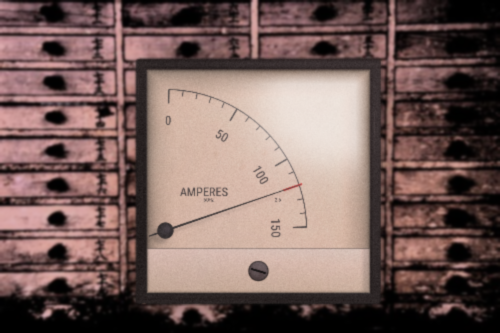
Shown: 120 A
